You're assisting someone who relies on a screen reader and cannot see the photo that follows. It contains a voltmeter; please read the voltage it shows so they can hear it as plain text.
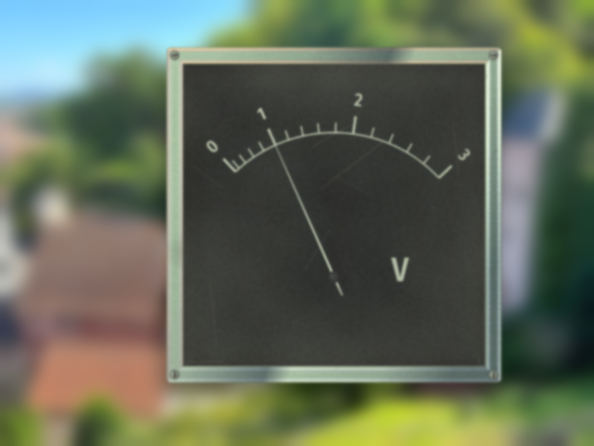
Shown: 1 V
